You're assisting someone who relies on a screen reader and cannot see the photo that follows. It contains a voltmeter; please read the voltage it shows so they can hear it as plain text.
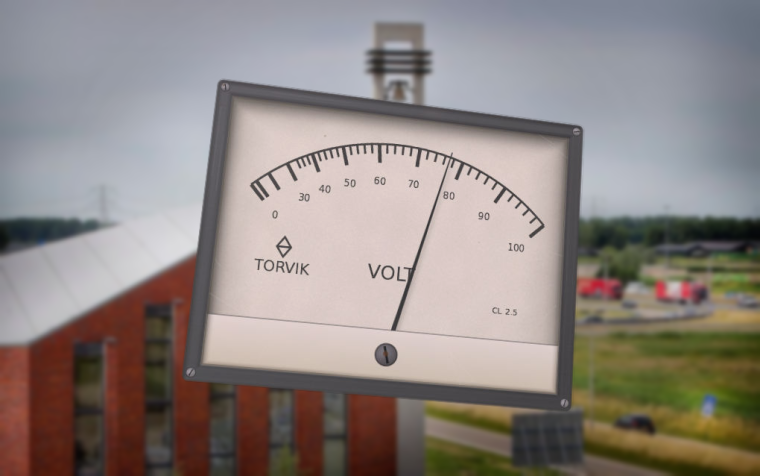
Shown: 77 V
